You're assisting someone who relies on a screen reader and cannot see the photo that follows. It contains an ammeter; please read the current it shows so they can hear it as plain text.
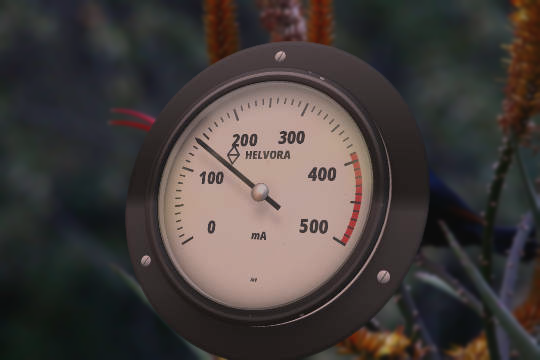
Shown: 140 mA
